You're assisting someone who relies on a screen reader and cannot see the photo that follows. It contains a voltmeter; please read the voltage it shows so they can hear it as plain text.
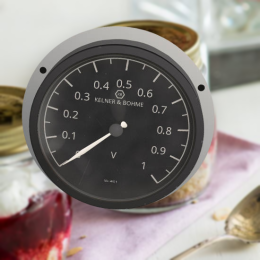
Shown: 0 V
